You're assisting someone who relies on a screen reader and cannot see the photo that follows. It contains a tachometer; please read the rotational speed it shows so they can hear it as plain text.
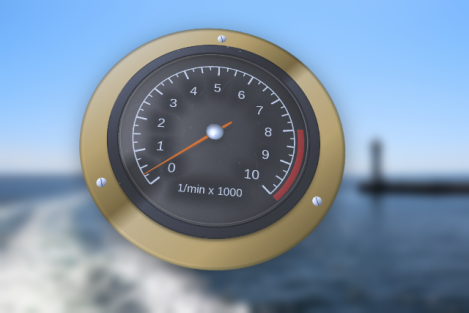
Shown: 250 rpm
